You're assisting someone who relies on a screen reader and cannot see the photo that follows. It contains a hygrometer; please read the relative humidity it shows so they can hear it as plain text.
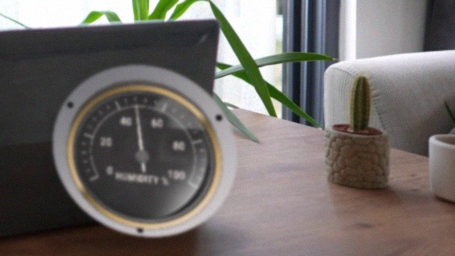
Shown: 48 %
